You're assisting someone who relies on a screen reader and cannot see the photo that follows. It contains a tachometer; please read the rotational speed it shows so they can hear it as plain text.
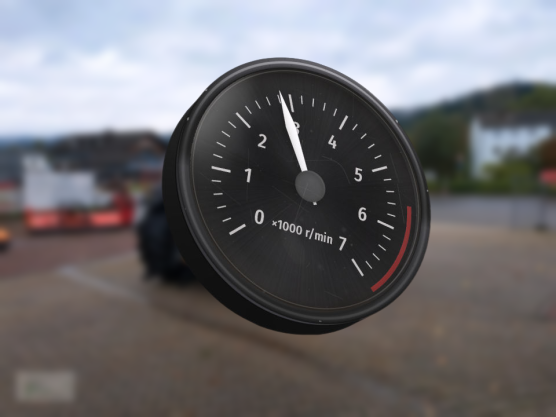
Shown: 2800 rpm
